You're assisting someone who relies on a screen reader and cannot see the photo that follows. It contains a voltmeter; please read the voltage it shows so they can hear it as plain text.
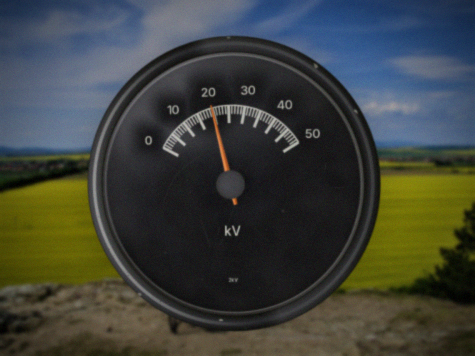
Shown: 20 kV
